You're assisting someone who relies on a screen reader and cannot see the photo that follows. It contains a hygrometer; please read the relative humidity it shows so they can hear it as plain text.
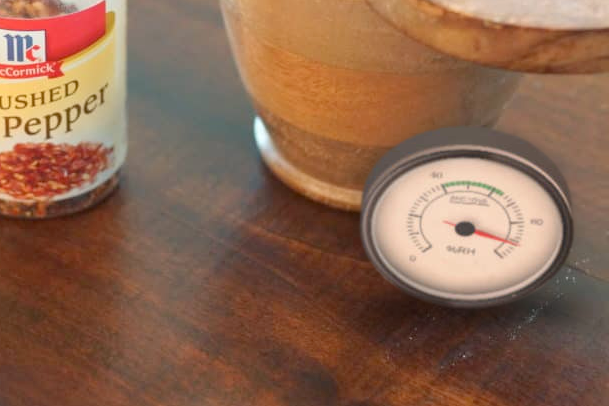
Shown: 90 %
